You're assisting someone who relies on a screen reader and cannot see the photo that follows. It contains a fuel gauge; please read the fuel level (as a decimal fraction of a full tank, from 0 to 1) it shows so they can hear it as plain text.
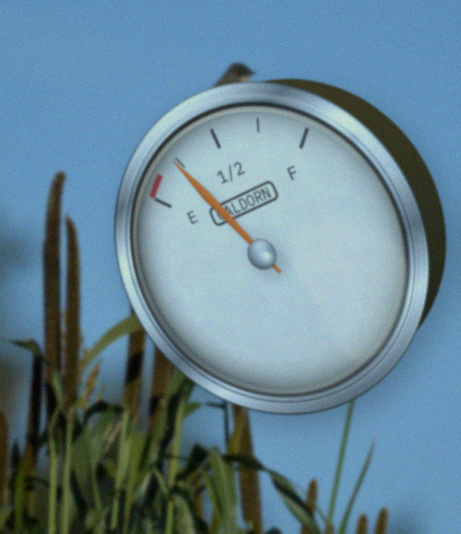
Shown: 0.25
